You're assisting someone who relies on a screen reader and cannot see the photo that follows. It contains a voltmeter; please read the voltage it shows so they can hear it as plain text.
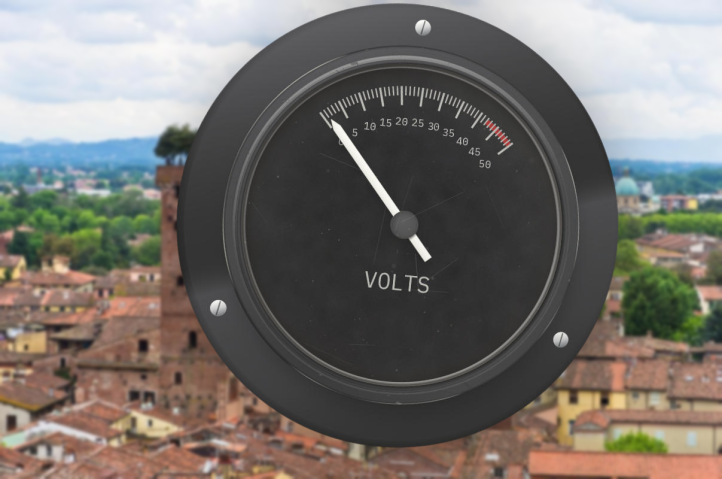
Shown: 1 V
